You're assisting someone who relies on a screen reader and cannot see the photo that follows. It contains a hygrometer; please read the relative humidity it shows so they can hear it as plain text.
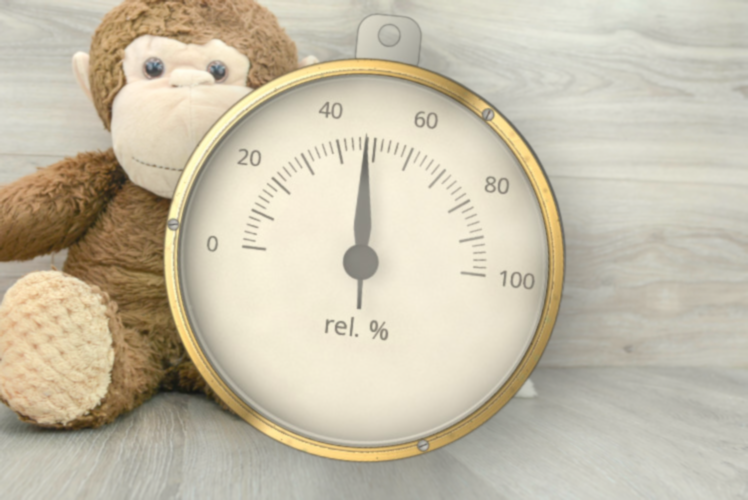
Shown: 48 %
